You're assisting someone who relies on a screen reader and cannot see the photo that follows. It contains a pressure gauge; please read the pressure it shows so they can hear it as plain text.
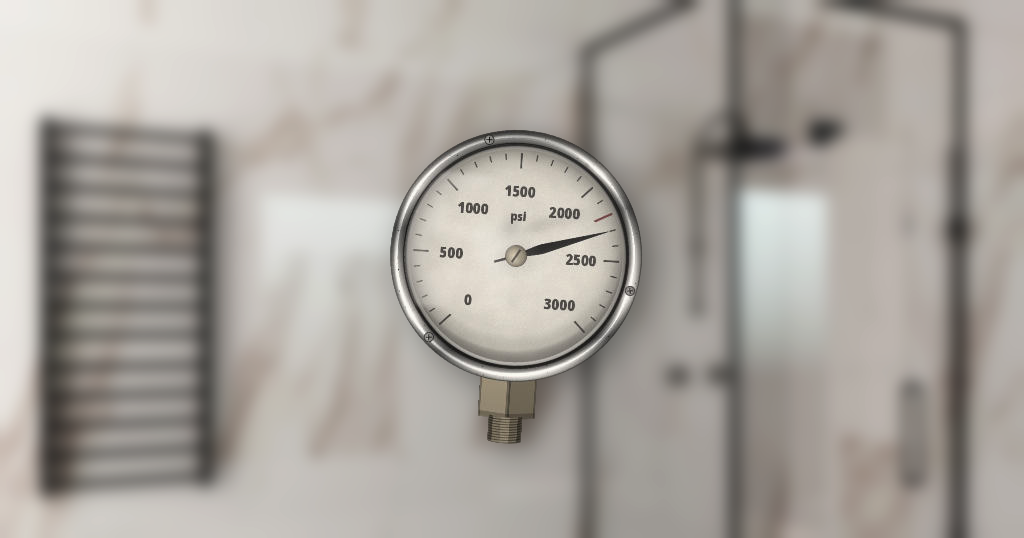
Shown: 2300 psi
